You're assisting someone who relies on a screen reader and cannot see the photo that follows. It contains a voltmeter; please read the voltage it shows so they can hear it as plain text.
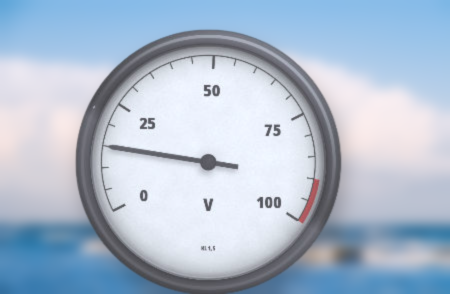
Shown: 15 V
